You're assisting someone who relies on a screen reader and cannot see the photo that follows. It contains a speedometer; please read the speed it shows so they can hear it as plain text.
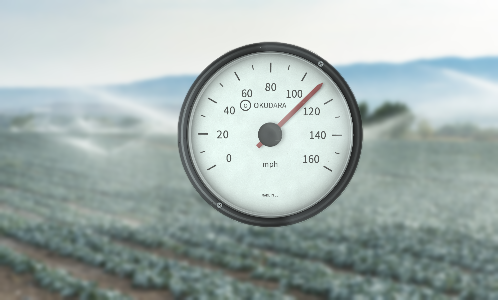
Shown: 110 mph
